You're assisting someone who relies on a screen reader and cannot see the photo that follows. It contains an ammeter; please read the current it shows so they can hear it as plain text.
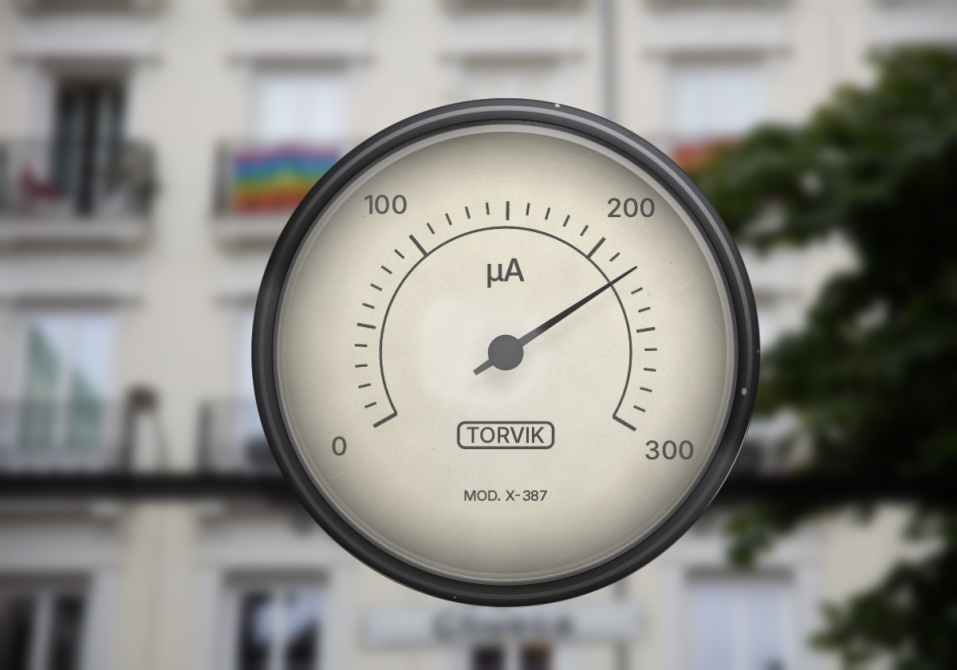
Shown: 220 µA
